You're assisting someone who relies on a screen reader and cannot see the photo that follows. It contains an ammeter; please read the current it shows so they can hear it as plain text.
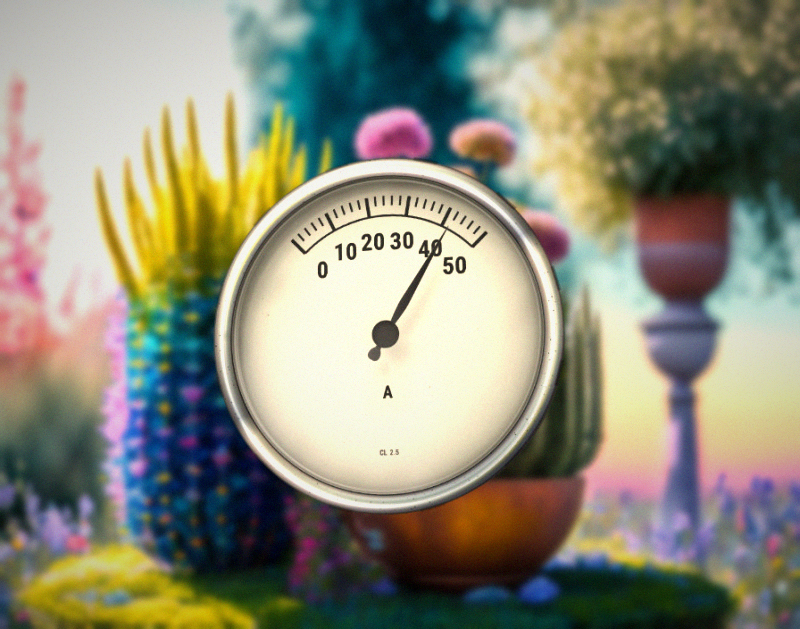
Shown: 42 A
